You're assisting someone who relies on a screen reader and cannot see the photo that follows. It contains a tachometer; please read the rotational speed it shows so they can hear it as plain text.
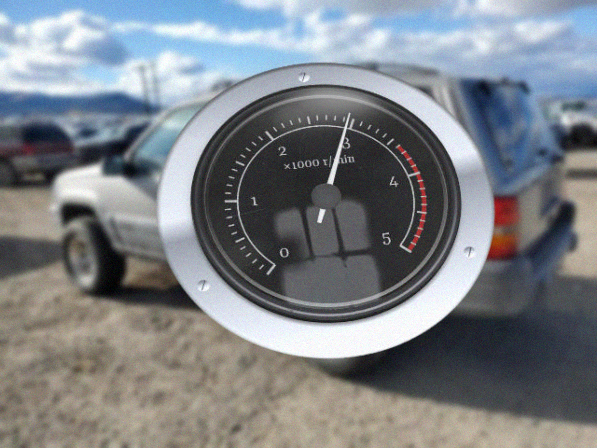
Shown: 2950 rpm
